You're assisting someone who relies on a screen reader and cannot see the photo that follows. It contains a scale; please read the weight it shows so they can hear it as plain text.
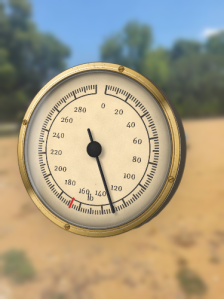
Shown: 130 lb
